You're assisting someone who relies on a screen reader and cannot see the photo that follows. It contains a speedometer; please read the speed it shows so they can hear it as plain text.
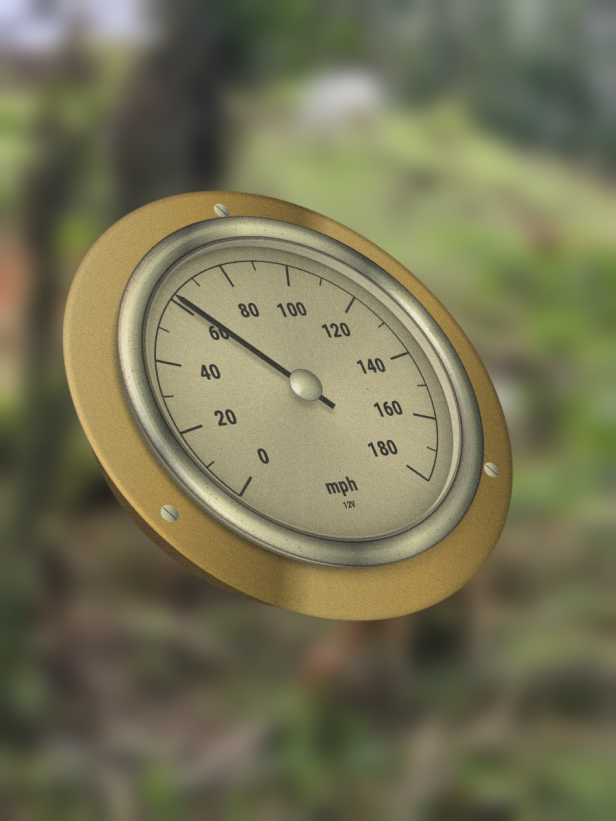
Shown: 60 mph
